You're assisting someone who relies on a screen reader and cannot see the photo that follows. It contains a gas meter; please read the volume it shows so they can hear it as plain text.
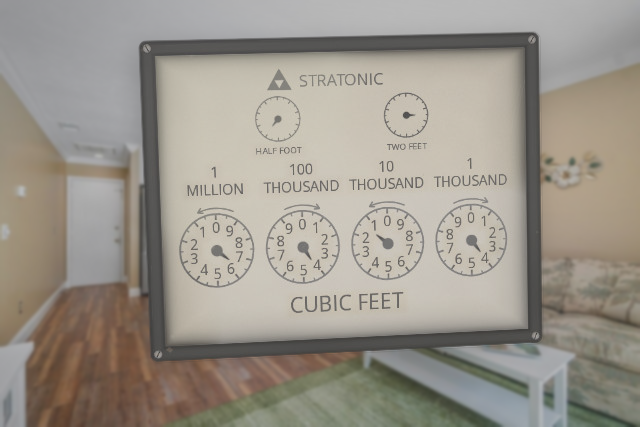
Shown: 641400 ft³
